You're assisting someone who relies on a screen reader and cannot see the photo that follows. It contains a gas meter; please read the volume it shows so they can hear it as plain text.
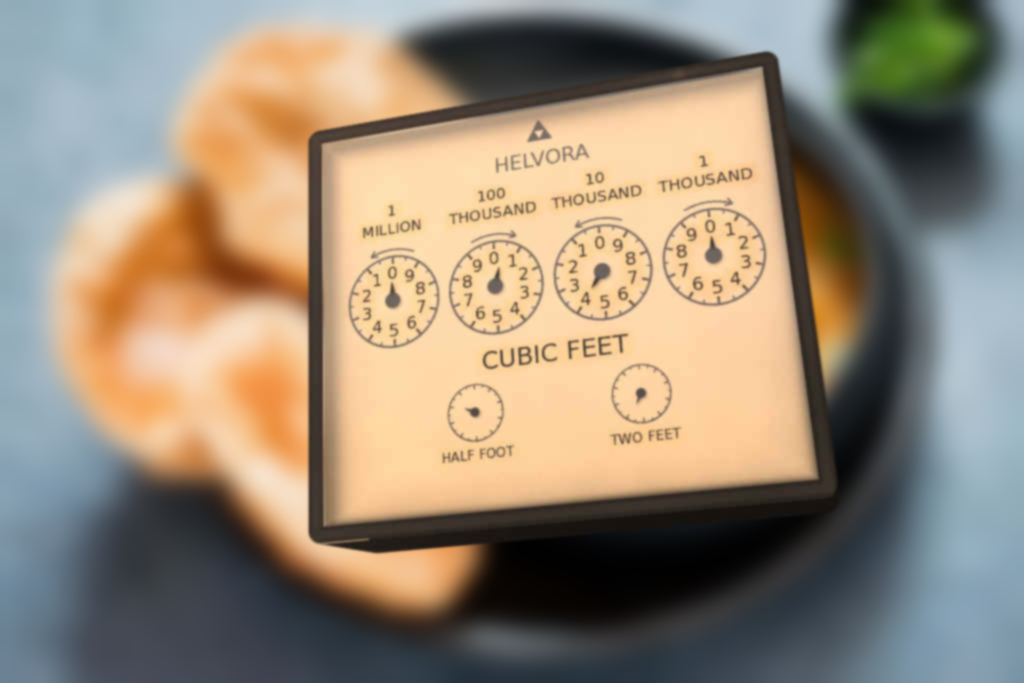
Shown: 4000 ft³
